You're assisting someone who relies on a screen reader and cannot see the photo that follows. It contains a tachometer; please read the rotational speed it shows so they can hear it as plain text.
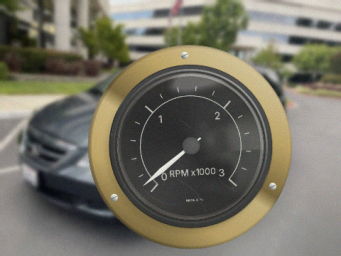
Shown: 100 rpm
